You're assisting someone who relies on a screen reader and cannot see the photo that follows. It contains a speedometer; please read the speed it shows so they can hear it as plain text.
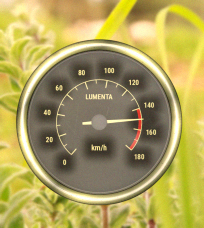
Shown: 150 km/h
